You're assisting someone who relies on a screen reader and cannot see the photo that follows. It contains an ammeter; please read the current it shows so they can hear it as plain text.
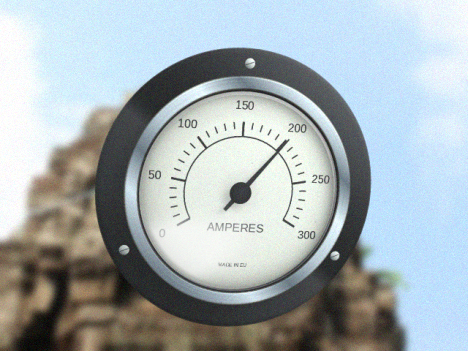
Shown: 200 A
